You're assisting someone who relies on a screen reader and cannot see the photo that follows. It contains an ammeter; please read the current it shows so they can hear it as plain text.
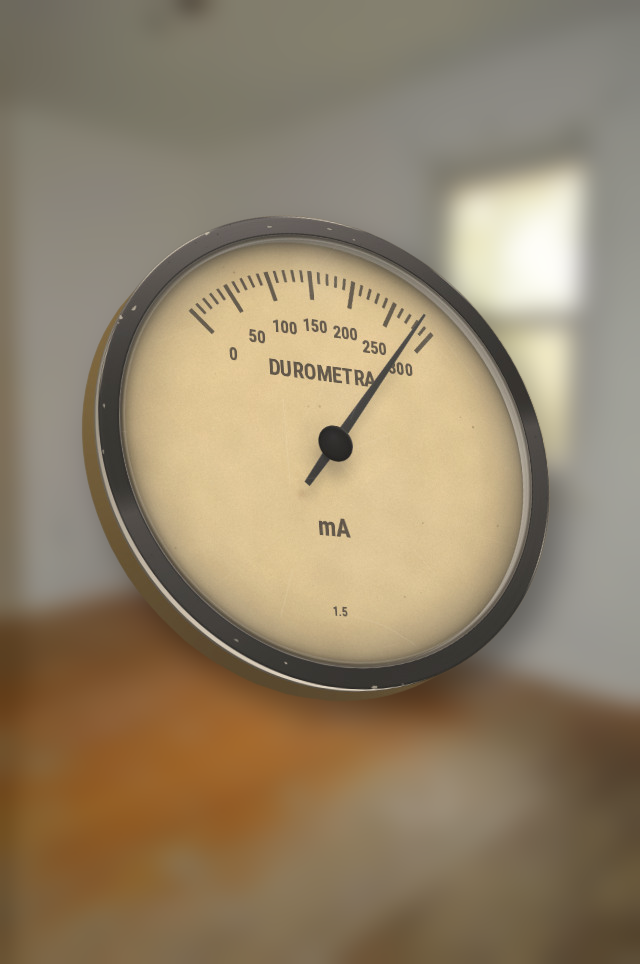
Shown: 280 mA
